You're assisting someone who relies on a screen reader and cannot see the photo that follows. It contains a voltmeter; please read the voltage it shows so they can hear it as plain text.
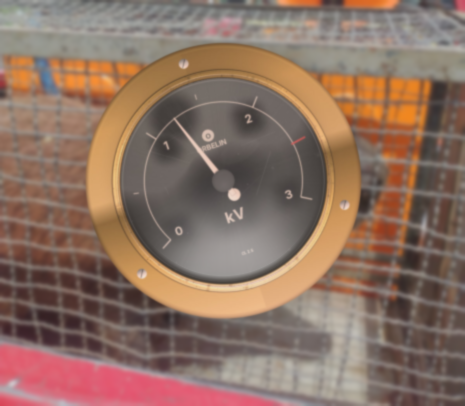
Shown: 1.25 kV
